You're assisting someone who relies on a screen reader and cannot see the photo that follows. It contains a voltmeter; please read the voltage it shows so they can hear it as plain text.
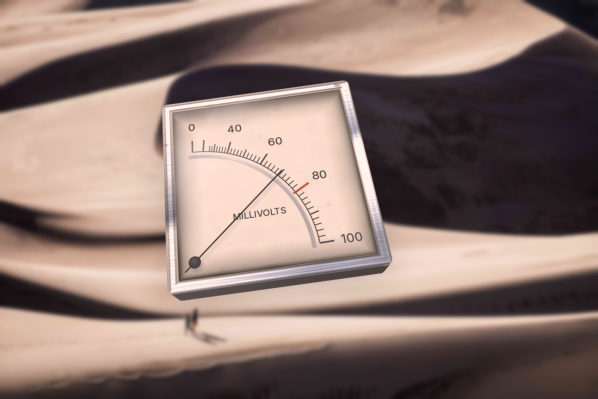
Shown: 70 mV
